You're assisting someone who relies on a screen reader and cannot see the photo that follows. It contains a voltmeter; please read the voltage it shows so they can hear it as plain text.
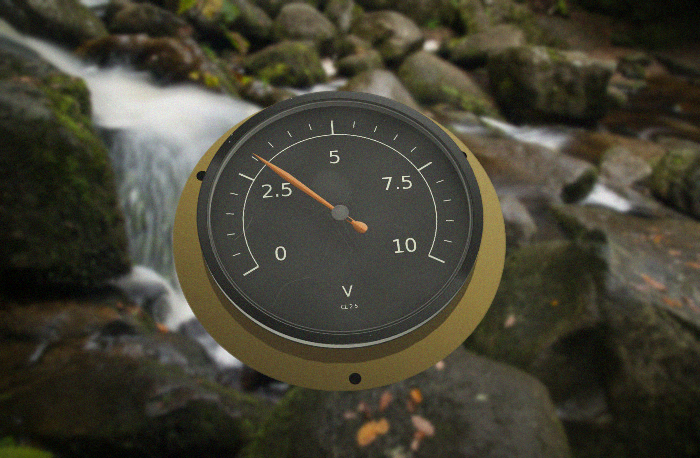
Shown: 3 V
